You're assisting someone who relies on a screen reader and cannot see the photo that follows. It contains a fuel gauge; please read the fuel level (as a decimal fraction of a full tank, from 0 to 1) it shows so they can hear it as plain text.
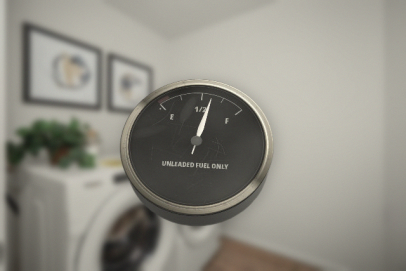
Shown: 0.625
